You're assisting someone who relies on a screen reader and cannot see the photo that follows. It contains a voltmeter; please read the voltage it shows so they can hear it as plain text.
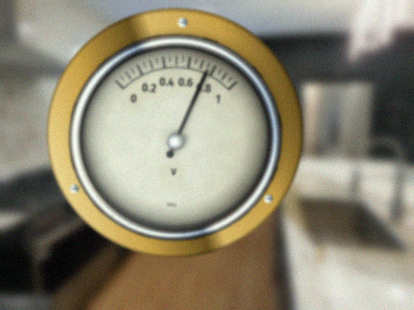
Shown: 0.75 V
